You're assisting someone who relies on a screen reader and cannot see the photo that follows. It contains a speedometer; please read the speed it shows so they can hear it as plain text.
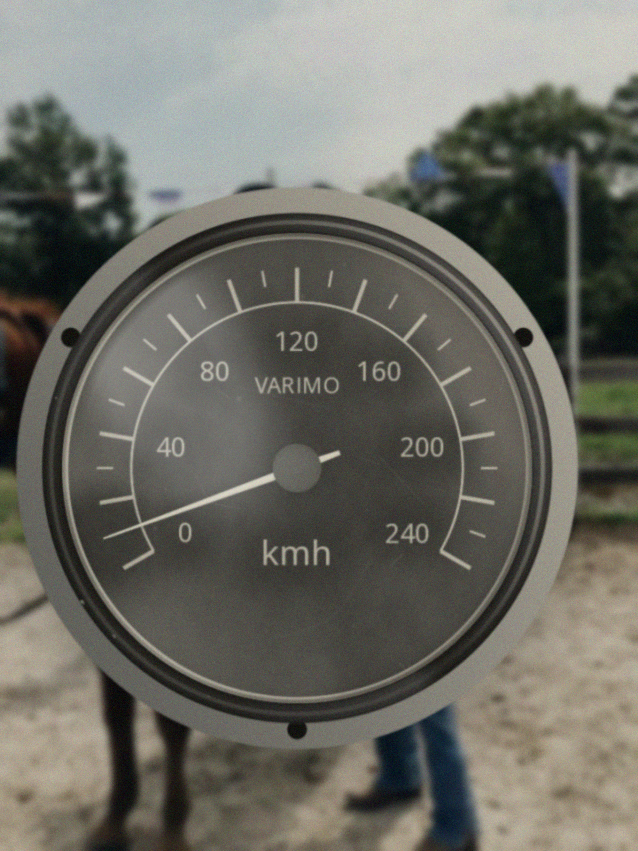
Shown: 10 km/h
